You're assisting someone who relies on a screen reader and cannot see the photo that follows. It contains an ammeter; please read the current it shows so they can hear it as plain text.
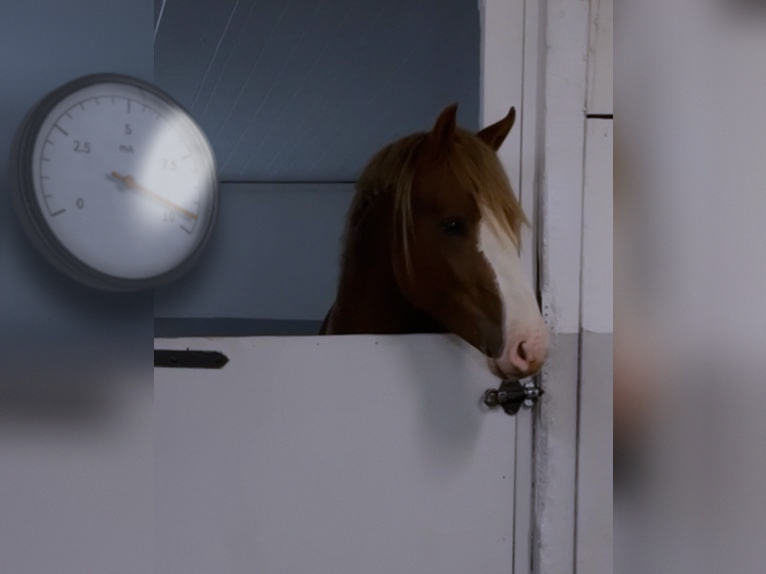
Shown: 9.5 mA
